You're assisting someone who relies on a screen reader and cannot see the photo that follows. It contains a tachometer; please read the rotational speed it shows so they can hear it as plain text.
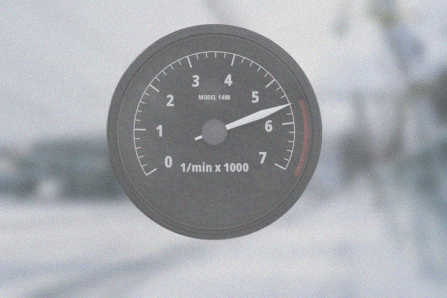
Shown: 5600 rpm
